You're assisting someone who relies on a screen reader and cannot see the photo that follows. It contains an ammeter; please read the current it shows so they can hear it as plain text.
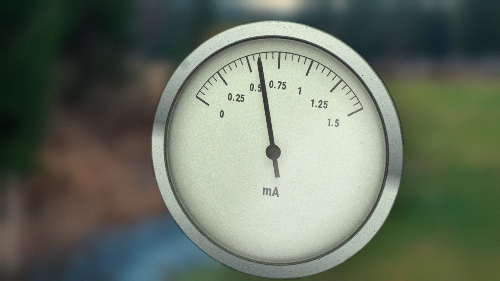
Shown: 0.6 mA
